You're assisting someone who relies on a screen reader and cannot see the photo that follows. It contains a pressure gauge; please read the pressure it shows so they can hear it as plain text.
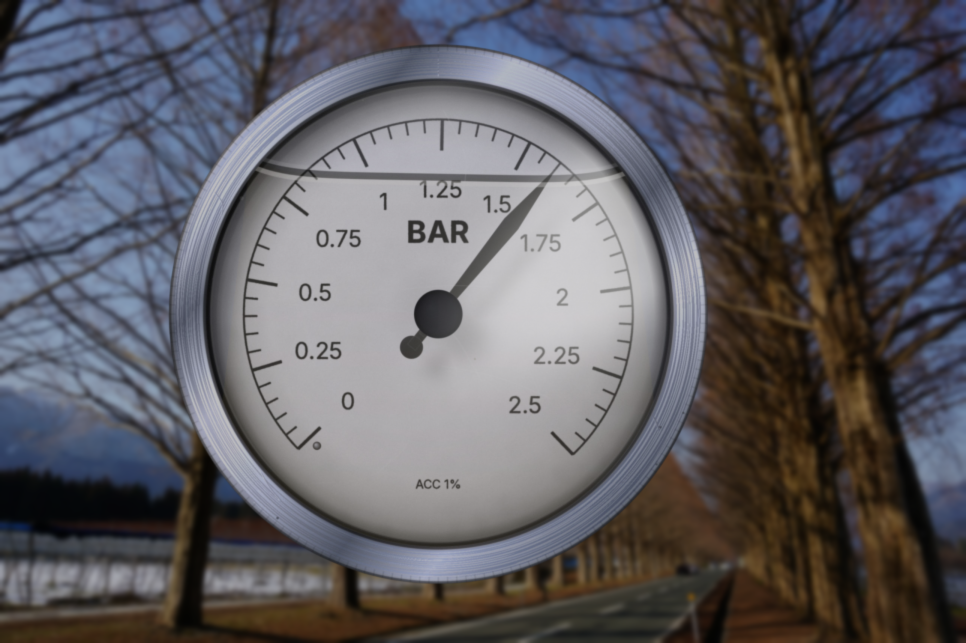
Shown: 1.6 bar
